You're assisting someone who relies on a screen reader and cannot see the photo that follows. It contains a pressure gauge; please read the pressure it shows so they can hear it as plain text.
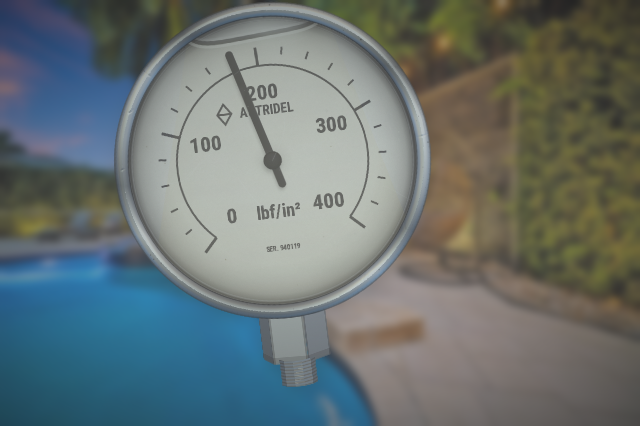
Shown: 180 psi
